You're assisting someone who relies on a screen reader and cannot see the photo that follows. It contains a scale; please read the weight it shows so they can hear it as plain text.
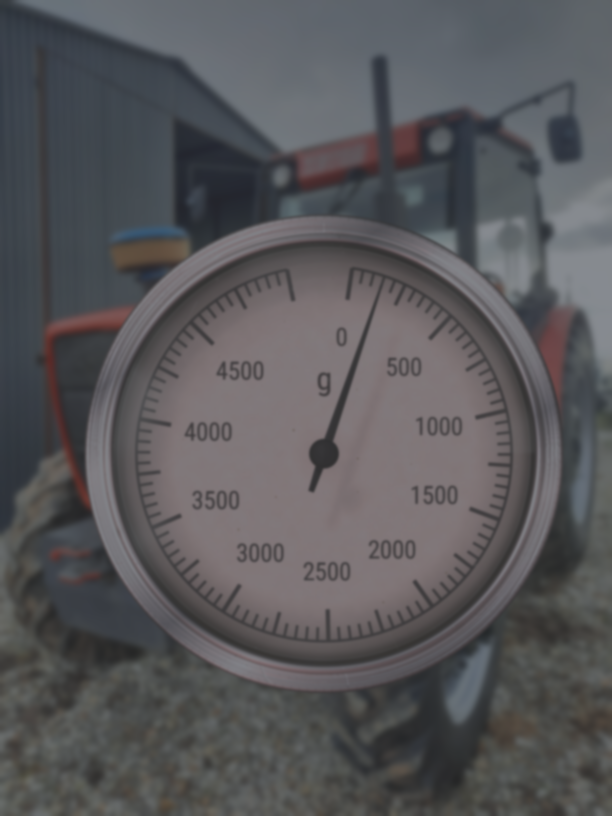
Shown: 150 g
